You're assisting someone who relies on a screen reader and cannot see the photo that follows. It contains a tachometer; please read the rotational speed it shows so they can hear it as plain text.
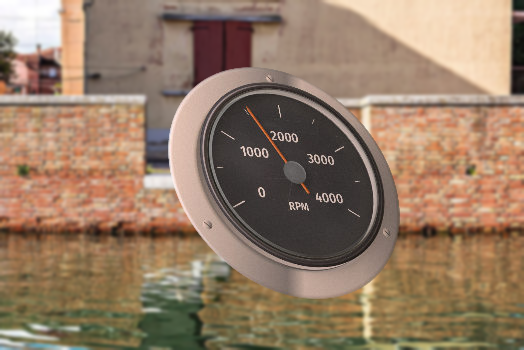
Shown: 1500 rpm
